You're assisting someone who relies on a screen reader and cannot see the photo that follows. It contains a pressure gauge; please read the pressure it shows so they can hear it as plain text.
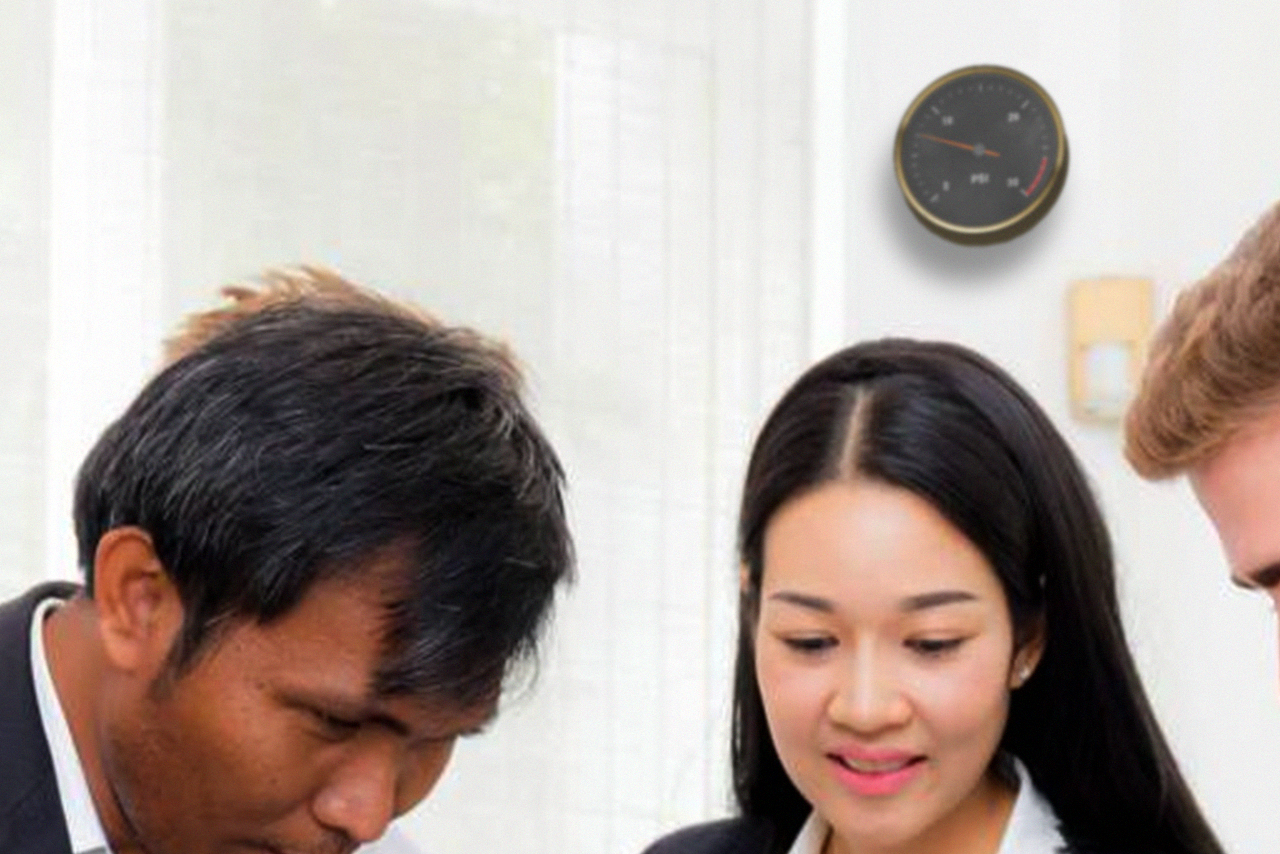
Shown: 7 psi
